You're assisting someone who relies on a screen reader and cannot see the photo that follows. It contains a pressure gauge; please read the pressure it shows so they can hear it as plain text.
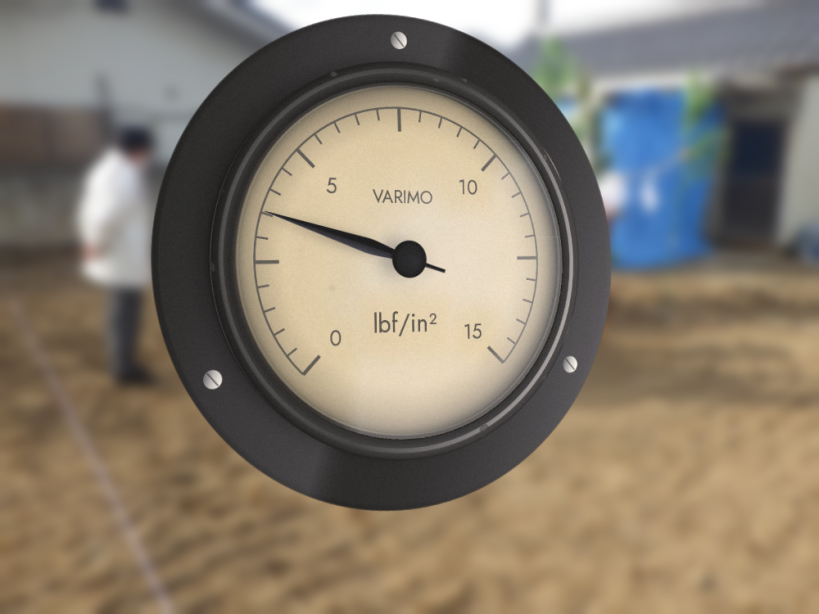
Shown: 3.5 psi
